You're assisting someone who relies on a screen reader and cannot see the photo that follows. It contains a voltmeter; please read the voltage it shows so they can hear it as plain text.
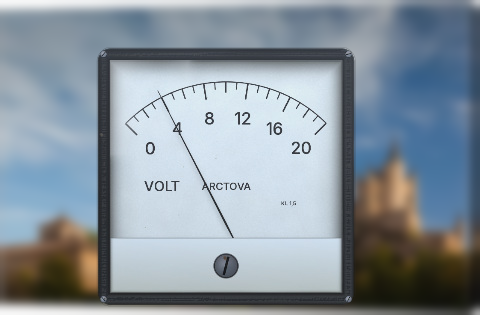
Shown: 4 V
